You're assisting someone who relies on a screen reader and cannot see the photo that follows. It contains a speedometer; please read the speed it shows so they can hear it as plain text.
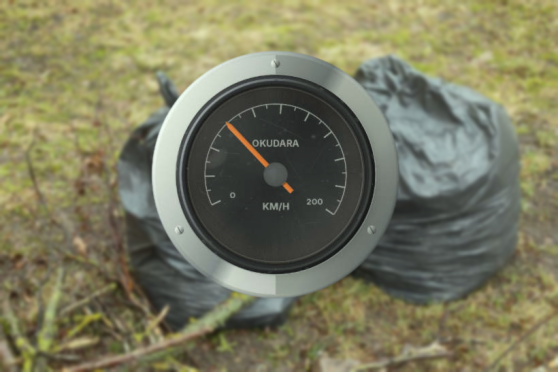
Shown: 60 km/h
